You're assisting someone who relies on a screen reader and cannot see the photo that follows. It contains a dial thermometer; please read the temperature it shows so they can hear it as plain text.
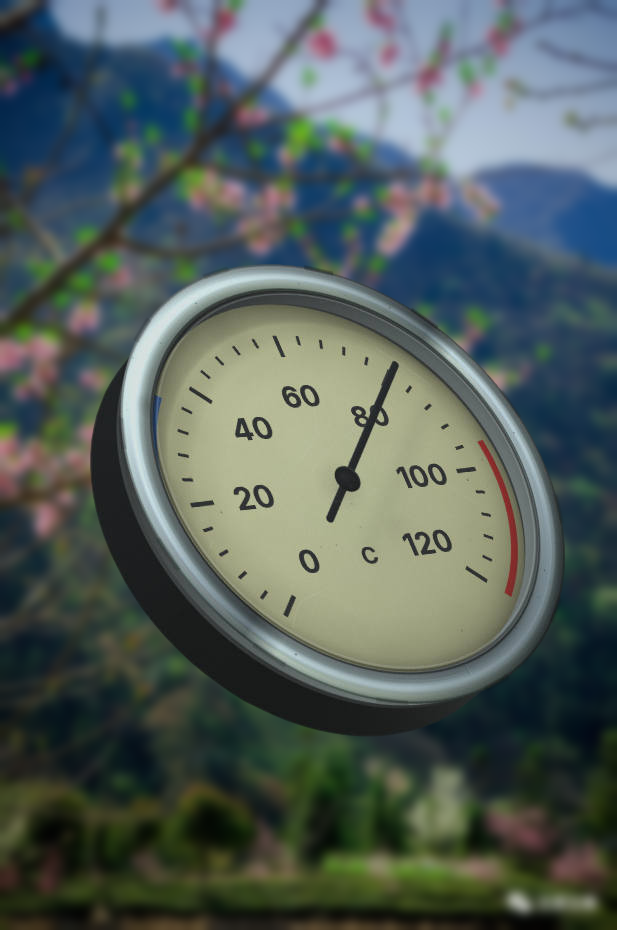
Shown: 80 °C
